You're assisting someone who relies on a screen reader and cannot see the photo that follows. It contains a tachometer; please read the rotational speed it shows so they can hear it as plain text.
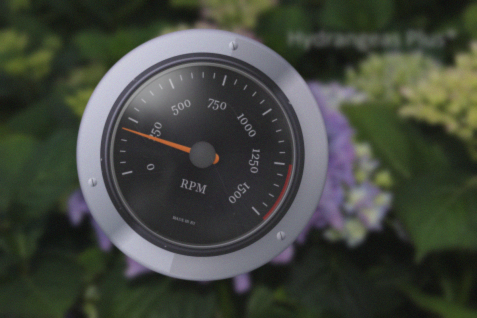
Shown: 200 rpm
